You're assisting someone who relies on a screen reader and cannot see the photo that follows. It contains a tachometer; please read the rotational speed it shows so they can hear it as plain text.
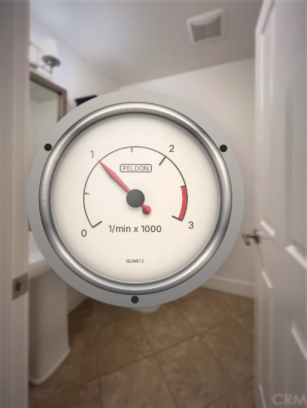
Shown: 1000 rpm
